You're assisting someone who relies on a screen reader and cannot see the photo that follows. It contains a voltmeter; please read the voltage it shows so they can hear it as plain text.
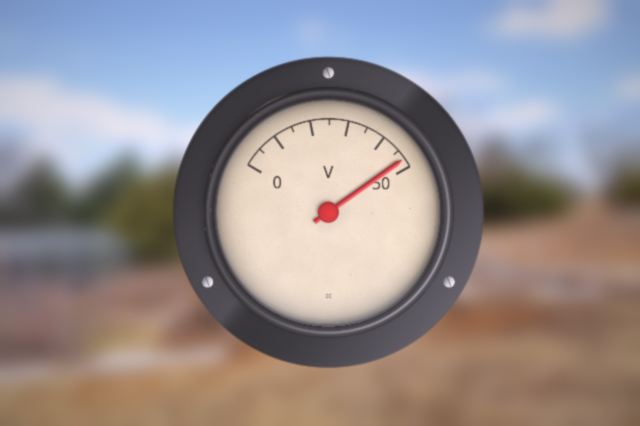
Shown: 47.5 V
